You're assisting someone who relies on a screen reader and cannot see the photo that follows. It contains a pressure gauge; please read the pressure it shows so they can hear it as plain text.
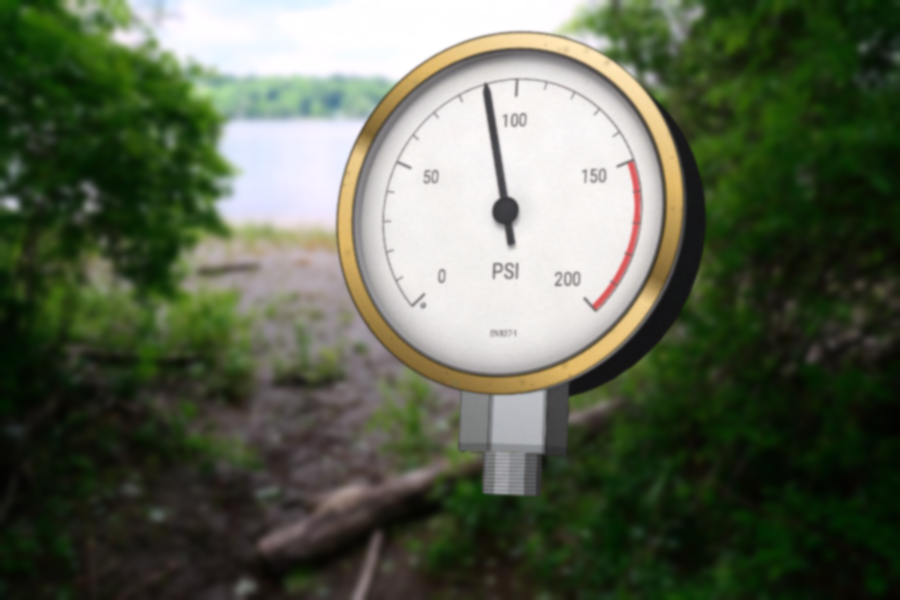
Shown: 90 psi
